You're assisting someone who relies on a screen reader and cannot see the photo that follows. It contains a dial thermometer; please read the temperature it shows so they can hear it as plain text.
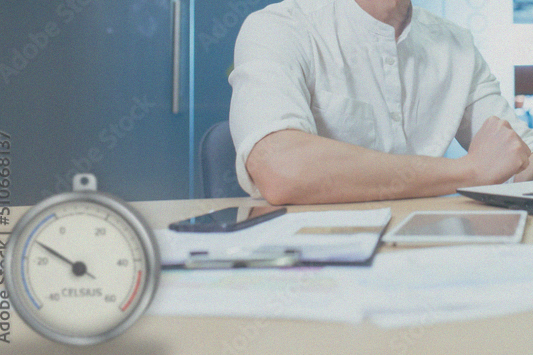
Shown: -12 °C
